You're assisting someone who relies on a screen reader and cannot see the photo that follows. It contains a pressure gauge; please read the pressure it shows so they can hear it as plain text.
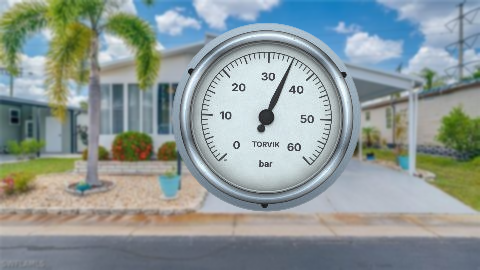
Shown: 35 bar
